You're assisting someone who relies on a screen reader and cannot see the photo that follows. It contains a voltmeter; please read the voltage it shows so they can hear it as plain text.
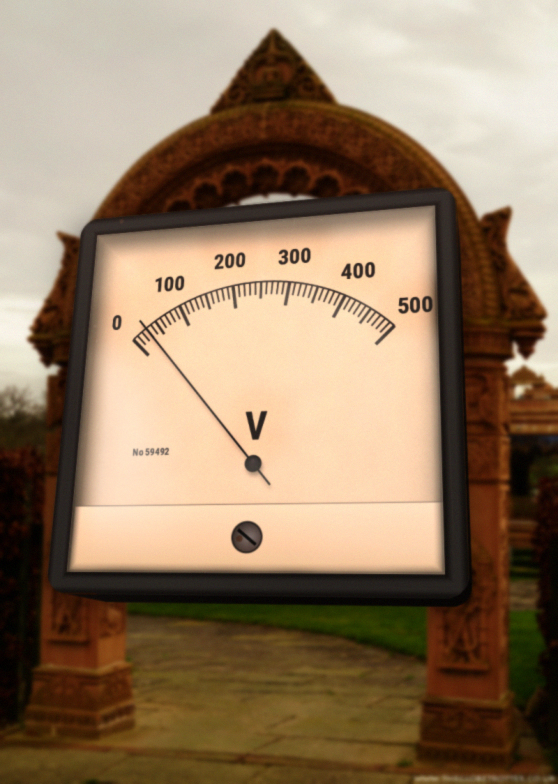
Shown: 30 V
